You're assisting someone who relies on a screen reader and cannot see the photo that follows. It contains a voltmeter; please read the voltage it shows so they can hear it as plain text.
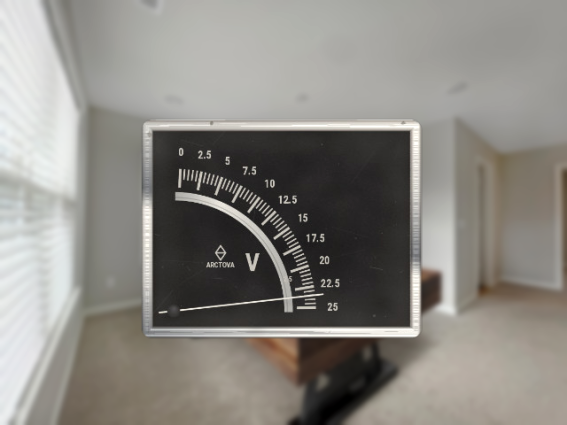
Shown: 23.5 V
